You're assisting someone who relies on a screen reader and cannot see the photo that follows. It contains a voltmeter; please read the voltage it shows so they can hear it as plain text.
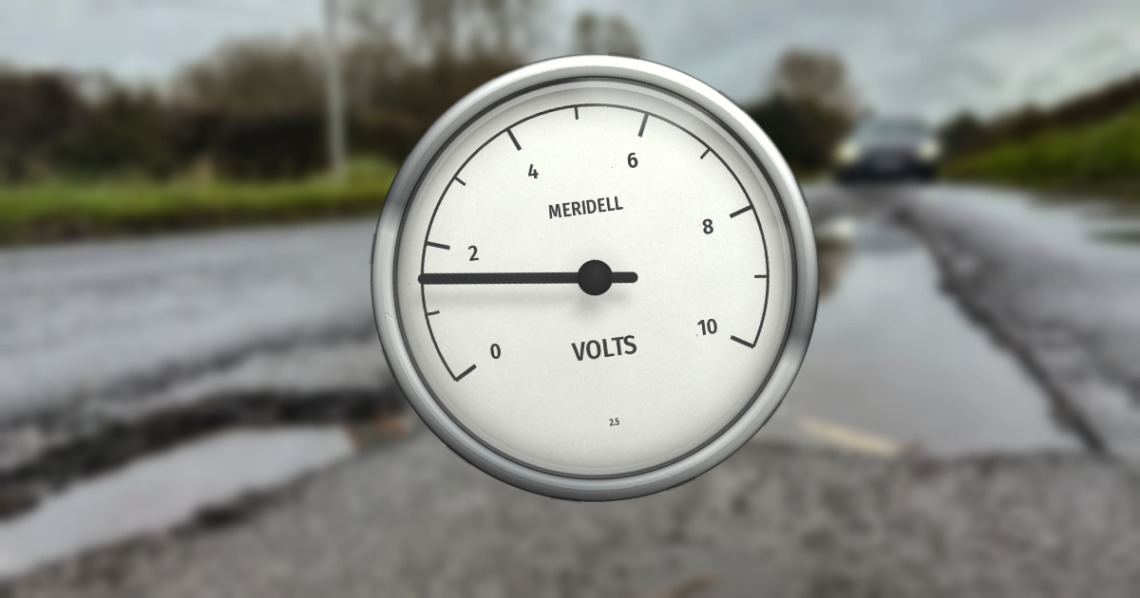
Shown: 1.5 V
